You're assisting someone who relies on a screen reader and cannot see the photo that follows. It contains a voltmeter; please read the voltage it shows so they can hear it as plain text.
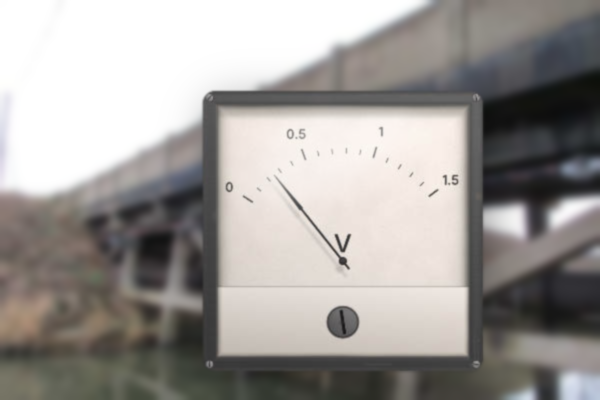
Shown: 0.25 V
